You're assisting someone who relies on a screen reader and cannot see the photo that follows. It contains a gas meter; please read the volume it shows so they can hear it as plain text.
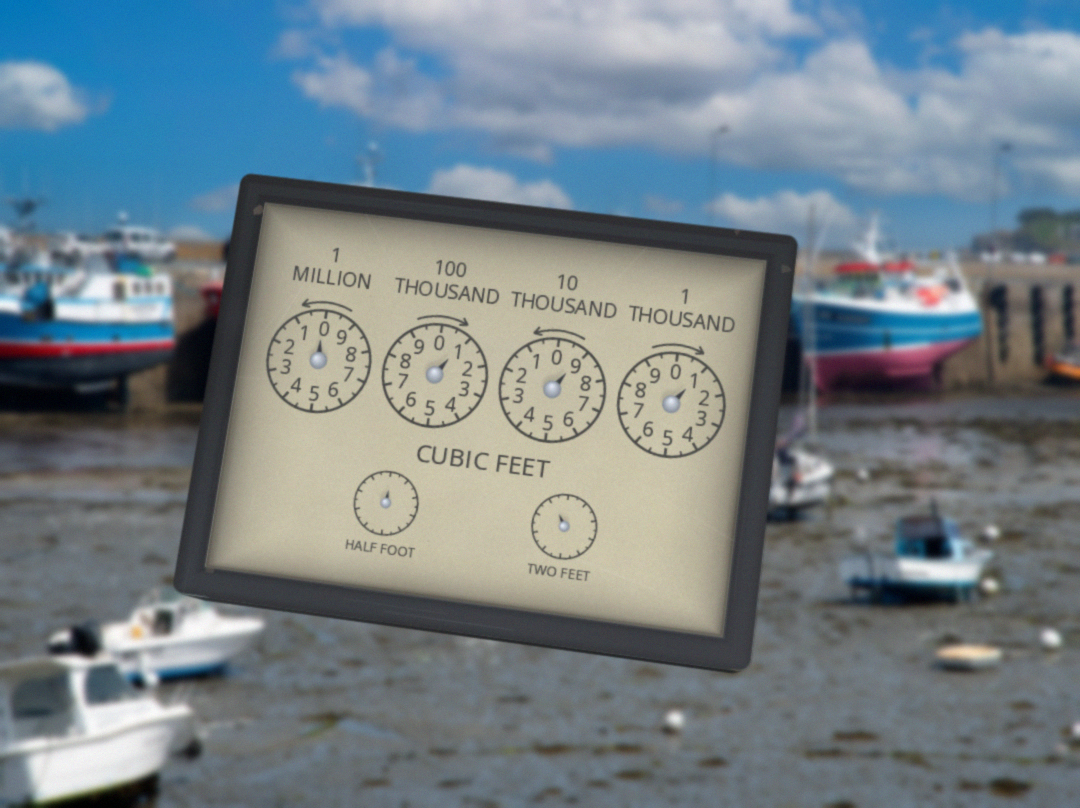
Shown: 9100 ft³
